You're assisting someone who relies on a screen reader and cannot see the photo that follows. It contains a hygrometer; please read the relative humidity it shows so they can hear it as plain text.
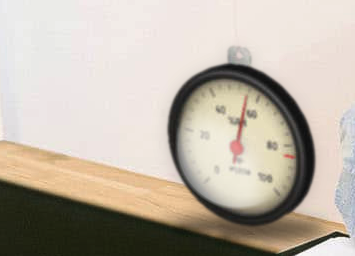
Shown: 56 %
